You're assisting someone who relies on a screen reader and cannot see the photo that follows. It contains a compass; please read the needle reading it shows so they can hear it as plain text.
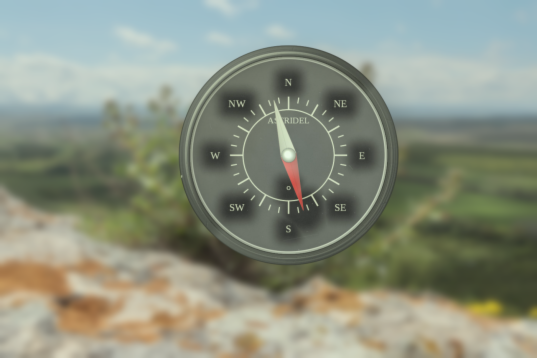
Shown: 165 °
